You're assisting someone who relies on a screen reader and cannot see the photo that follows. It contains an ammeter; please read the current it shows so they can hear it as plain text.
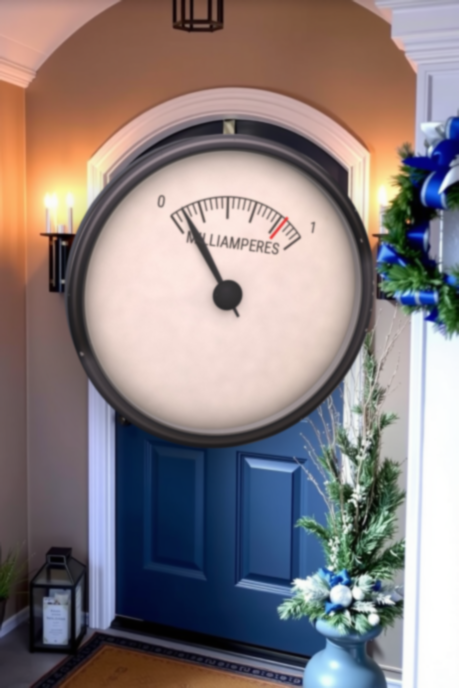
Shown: 0.08 mA
